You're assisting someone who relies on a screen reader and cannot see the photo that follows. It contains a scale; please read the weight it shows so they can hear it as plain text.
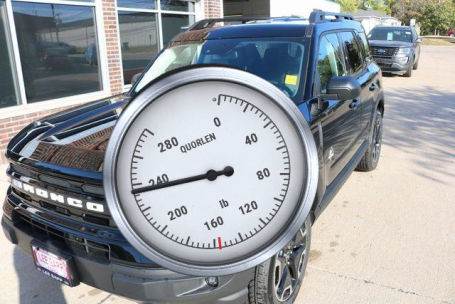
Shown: 236 lb
